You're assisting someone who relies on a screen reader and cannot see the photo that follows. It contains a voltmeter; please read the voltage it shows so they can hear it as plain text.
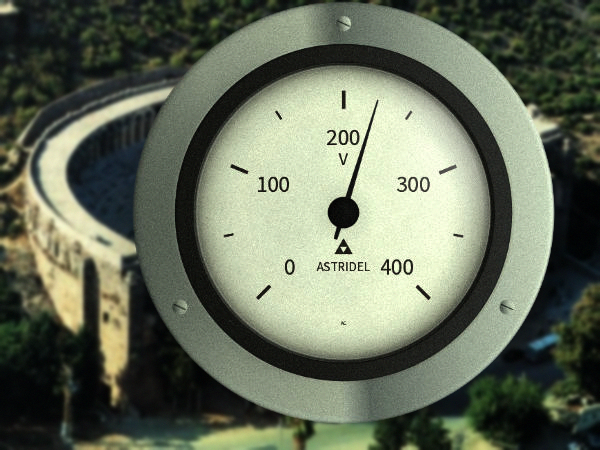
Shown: 225 V
